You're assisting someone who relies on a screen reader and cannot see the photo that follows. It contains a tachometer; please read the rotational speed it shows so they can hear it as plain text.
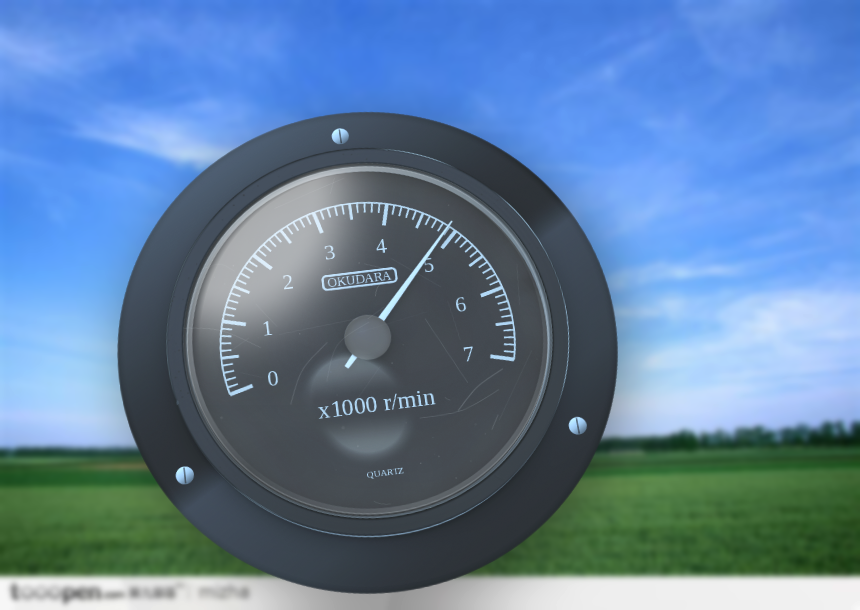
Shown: 4900 rpm
